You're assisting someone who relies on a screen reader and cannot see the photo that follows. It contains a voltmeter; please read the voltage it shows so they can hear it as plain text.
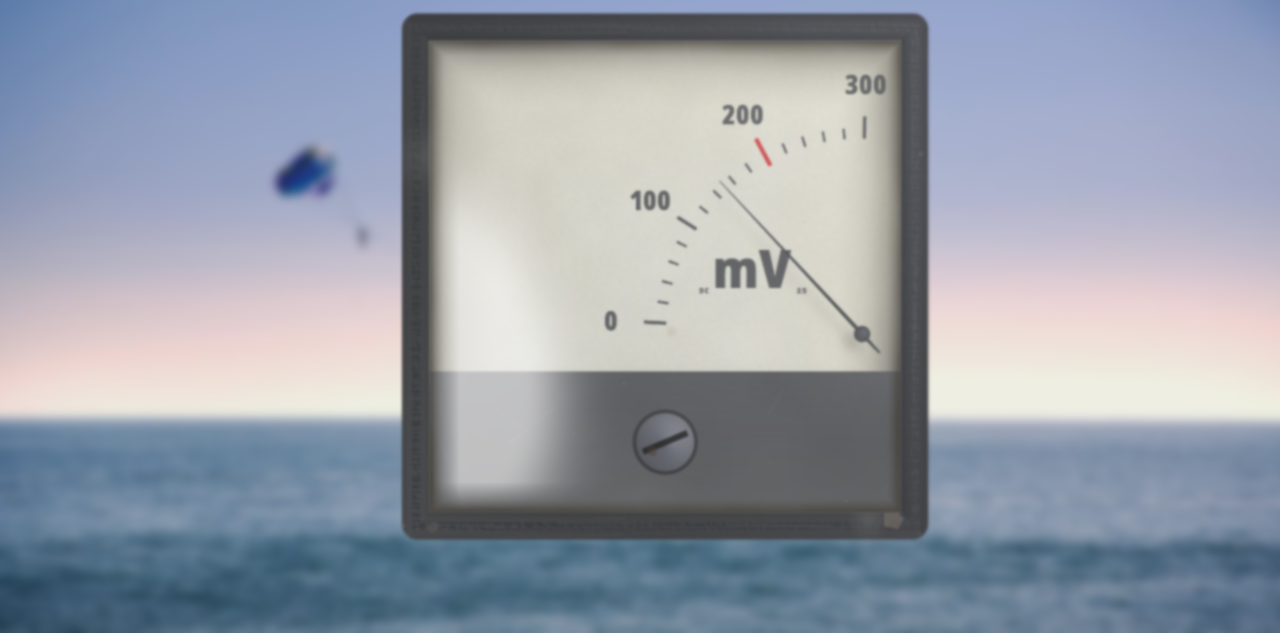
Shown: 150 mV
